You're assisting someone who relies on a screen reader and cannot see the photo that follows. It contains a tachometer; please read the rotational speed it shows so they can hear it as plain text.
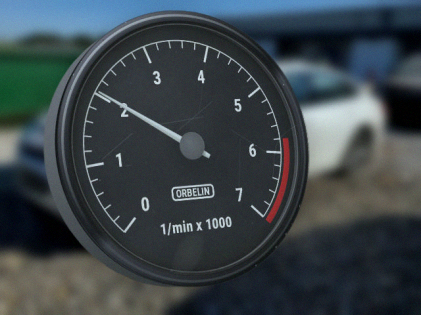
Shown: 2000 rpm
